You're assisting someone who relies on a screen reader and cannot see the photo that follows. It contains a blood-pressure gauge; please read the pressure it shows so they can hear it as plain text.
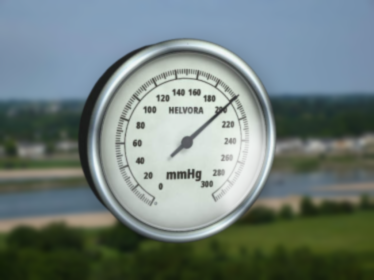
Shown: 200 mmHg
